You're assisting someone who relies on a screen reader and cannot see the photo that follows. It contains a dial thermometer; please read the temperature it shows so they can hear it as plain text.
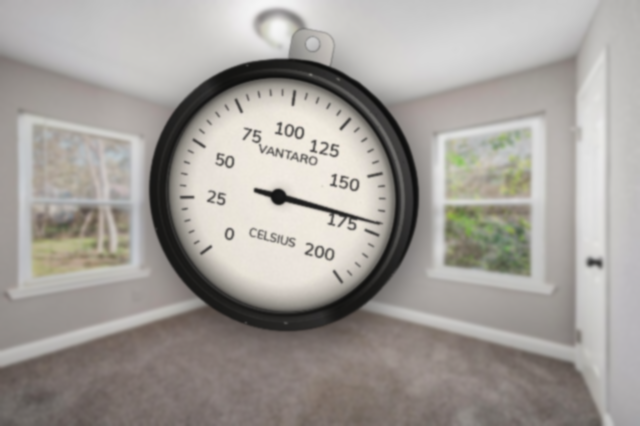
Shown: 170 °C
